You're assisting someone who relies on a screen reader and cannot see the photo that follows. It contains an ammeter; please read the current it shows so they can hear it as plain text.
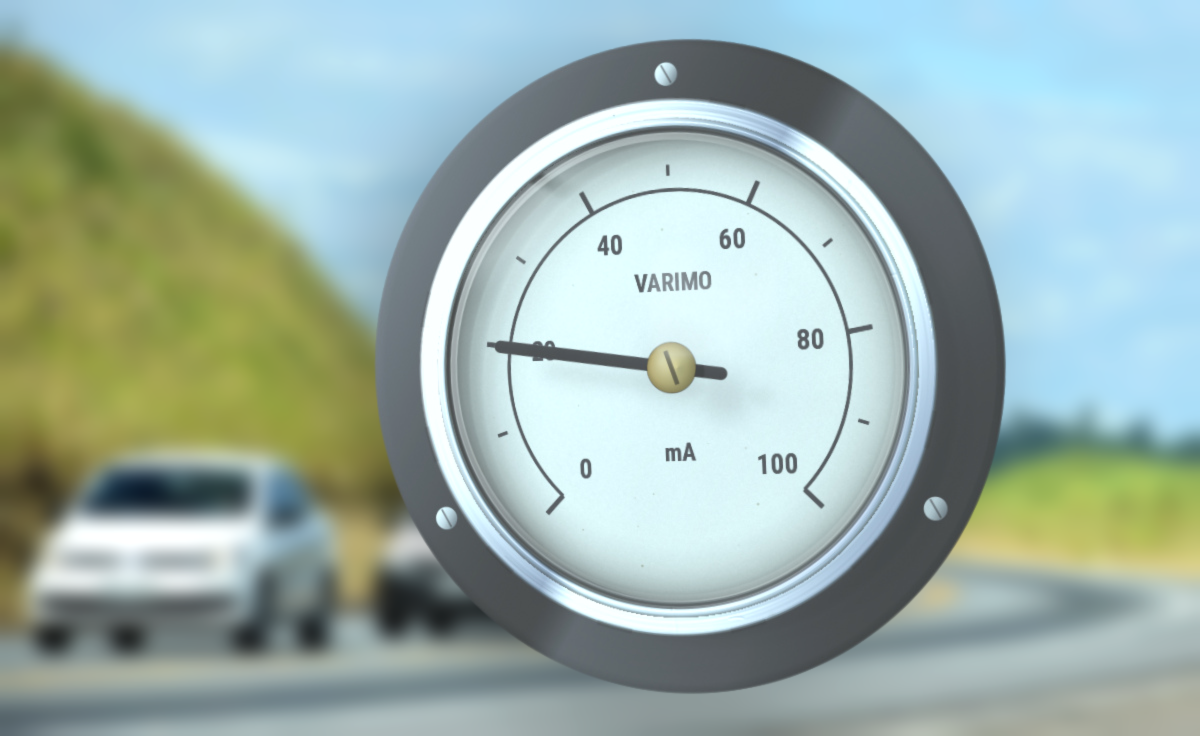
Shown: 20 mA
